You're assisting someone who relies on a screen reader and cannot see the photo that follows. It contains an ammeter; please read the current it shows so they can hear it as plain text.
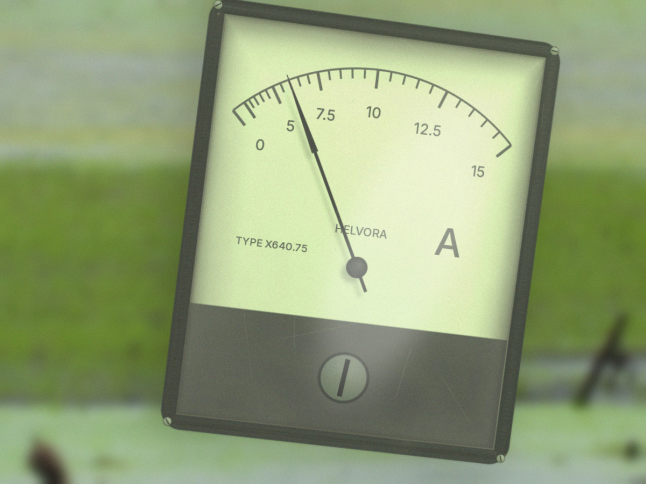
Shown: 6 A
